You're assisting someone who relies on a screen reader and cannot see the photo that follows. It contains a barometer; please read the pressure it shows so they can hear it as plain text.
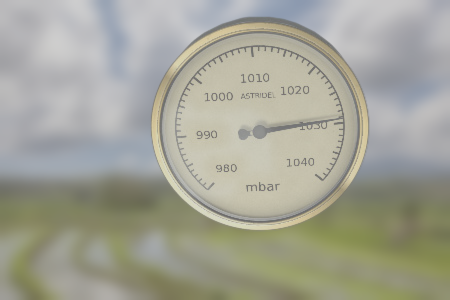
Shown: 1029 mbar
